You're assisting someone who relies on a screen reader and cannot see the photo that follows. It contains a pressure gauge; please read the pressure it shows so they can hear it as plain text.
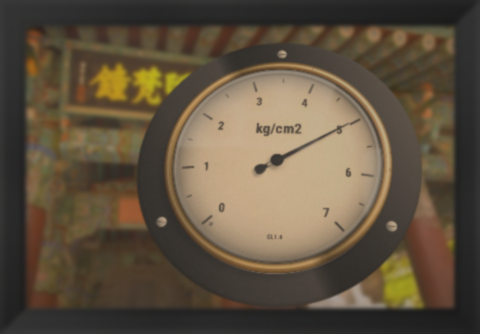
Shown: 5 kg/cm²
